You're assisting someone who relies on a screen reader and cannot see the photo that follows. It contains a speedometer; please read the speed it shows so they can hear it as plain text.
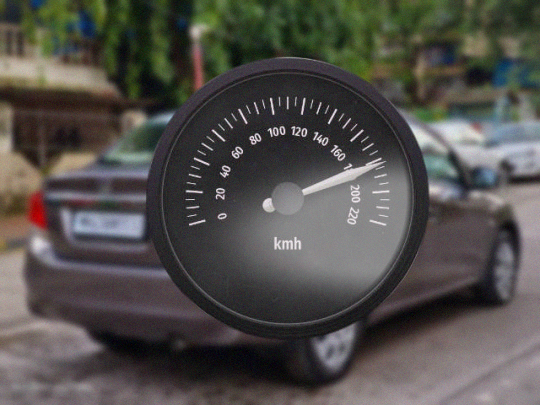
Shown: 182.5 km/h
